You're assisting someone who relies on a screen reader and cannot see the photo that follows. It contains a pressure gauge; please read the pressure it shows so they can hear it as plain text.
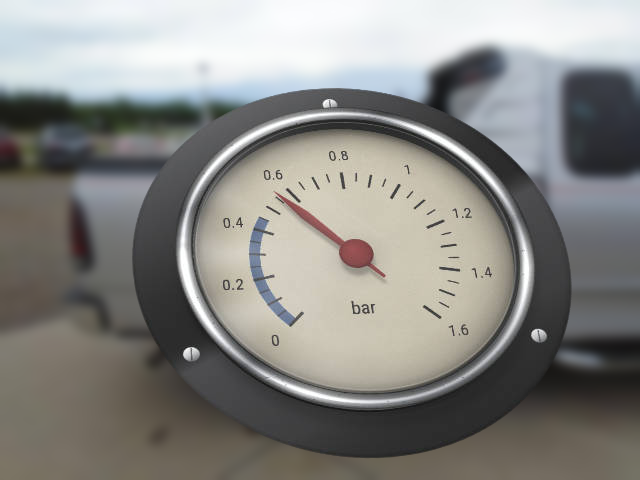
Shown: 0.55 bar
